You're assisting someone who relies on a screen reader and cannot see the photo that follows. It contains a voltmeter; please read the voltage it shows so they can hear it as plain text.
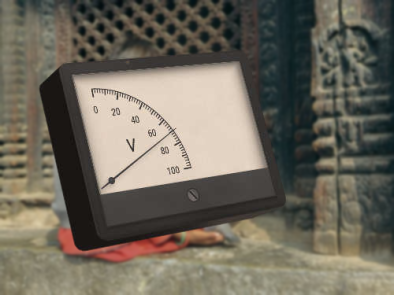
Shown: 70 V
